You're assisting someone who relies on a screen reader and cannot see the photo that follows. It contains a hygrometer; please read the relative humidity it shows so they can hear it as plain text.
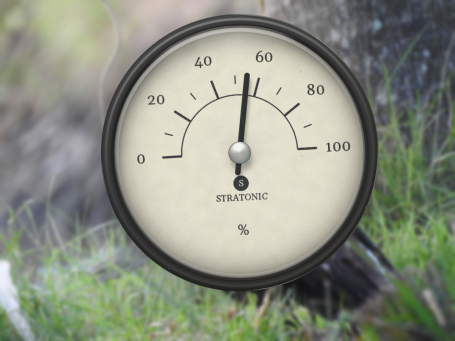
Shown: 55 %
